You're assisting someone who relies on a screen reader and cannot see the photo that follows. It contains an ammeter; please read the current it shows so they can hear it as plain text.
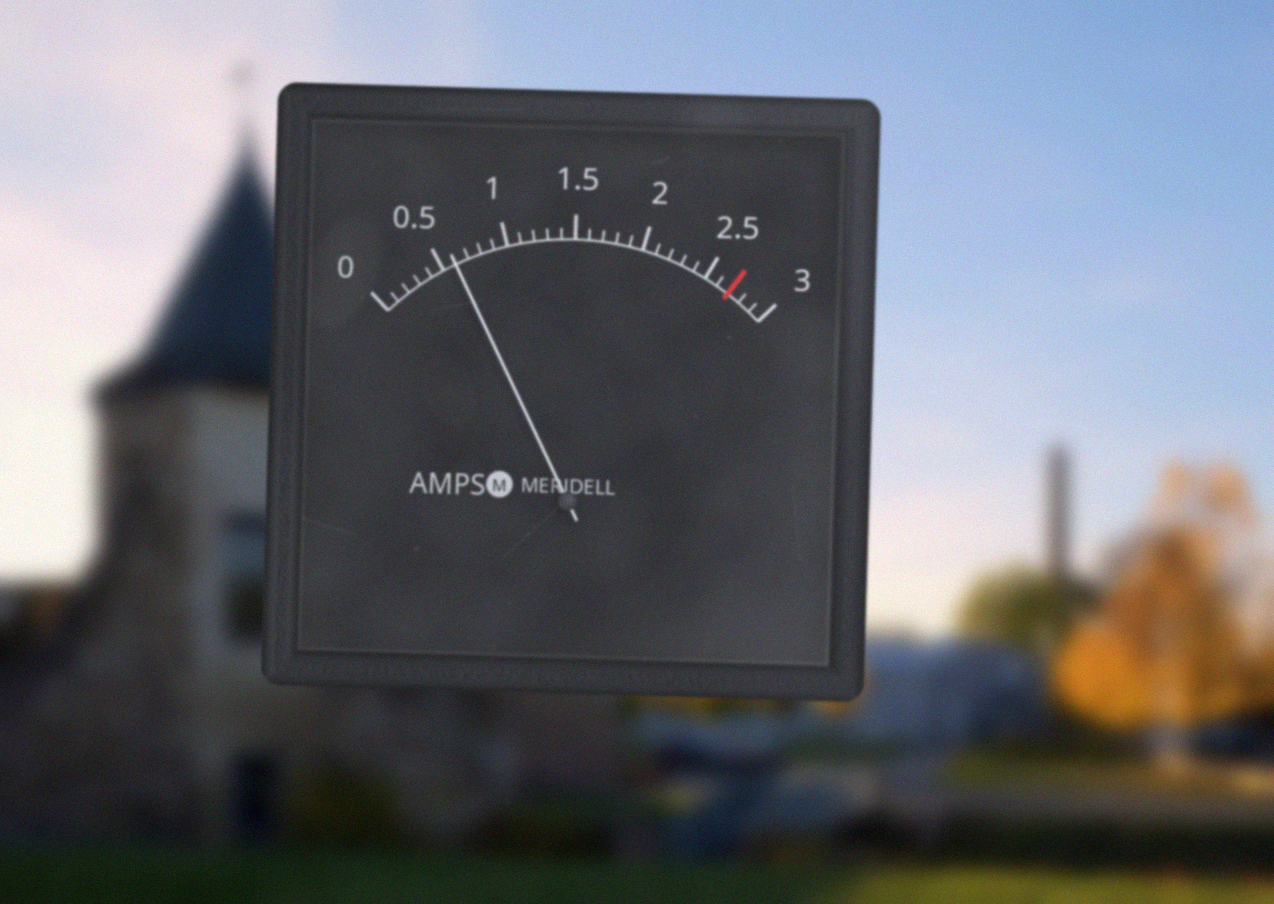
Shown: 0.6 A
